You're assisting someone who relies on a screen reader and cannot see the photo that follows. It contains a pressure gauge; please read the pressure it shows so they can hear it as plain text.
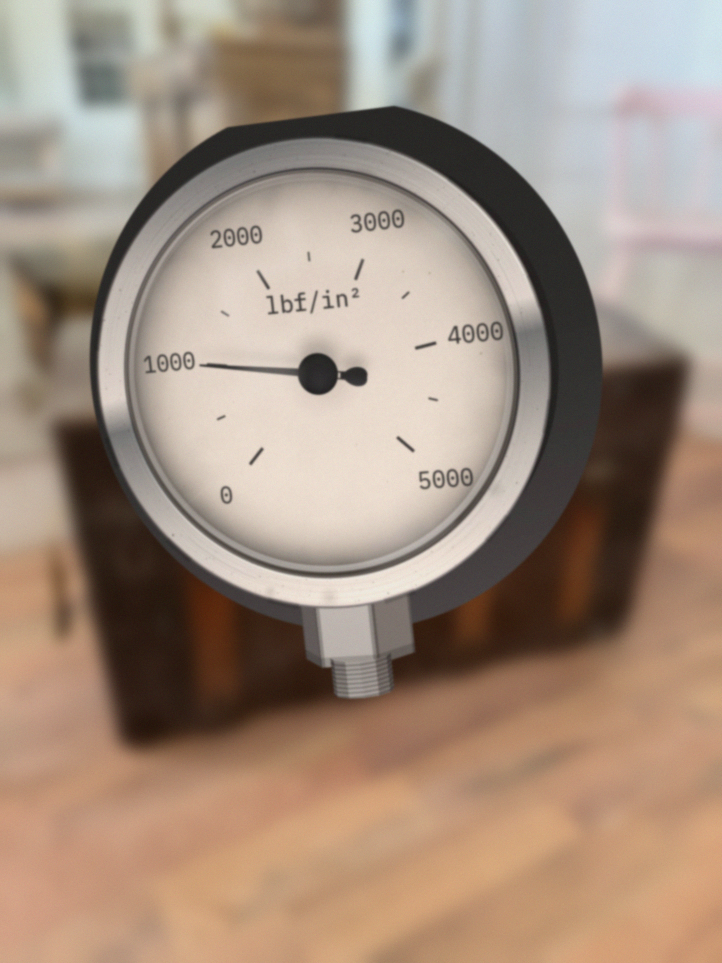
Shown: 1000 psi
